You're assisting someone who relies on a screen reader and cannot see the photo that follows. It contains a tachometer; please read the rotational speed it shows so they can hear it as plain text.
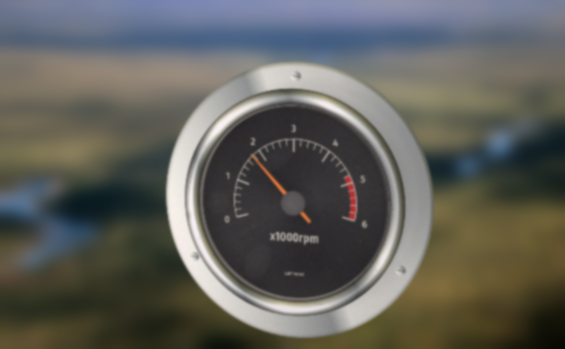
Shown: 1800 rpm
